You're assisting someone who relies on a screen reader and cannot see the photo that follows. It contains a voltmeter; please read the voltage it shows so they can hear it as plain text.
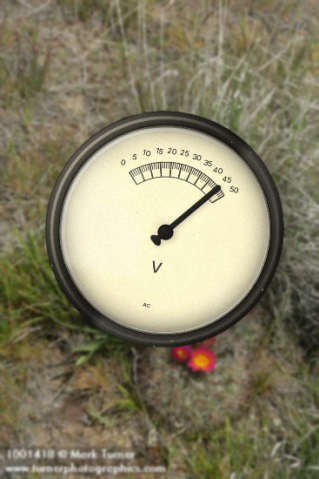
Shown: 45 V
